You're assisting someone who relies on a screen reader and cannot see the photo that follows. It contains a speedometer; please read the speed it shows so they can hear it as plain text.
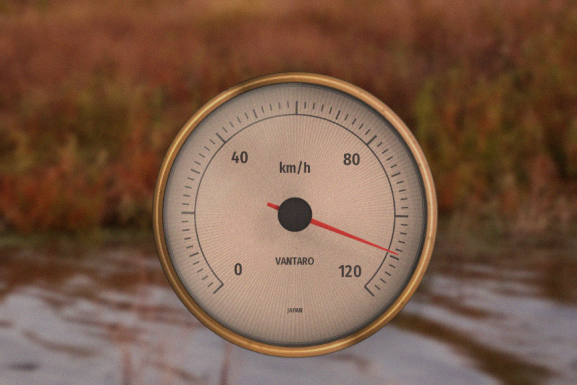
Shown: 109 km/h
